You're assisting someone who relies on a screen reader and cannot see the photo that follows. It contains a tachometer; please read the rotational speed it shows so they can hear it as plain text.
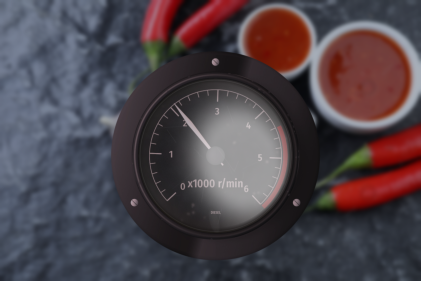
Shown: 2100 rpm
